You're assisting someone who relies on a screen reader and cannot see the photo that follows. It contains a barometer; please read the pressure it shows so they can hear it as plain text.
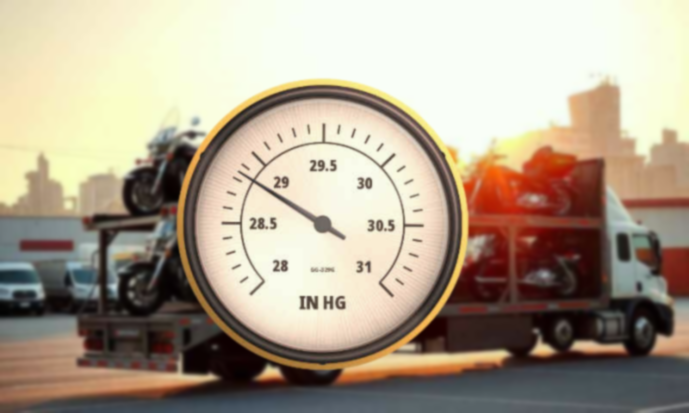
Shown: 28.85 inHg
